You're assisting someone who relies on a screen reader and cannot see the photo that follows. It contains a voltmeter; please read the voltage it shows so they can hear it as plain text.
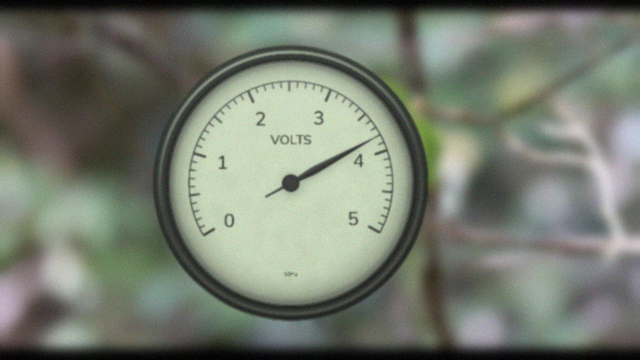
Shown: 3.8 V
